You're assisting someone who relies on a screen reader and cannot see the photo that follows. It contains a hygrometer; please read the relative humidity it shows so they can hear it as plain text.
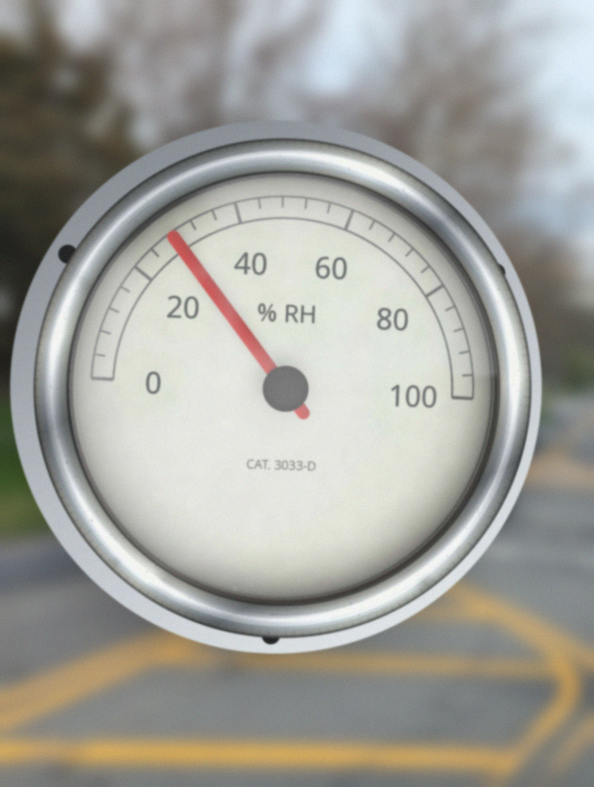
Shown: 28 %
